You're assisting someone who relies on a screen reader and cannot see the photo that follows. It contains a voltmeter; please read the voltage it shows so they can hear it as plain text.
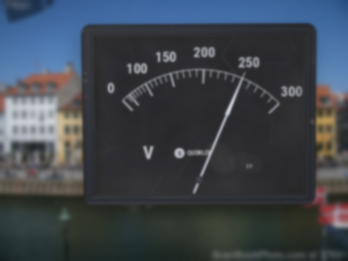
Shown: 250 V
